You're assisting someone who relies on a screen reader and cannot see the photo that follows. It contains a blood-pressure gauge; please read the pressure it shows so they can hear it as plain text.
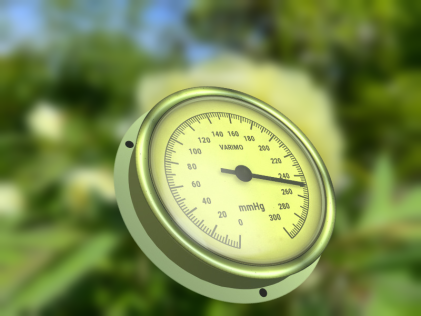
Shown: 250 mmHg
